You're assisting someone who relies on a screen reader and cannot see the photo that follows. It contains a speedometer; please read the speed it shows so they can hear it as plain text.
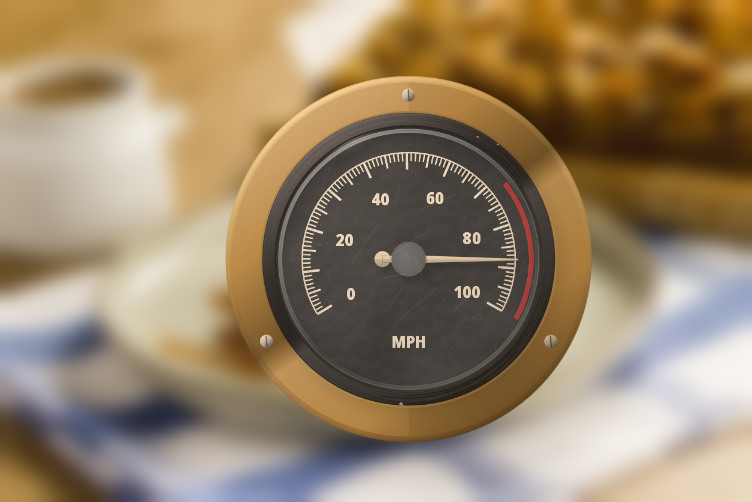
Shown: 88 mph
